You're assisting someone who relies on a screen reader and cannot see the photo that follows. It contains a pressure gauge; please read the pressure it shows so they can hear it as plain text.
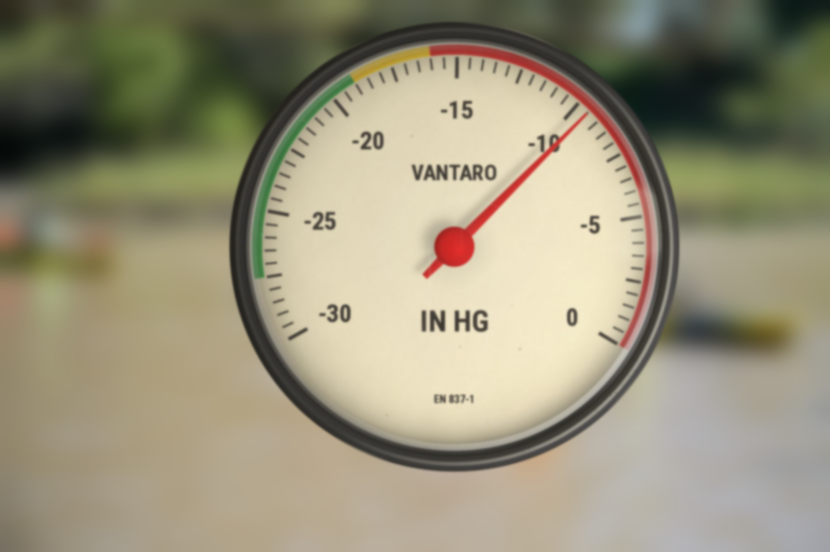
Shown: -9.5 inHg
